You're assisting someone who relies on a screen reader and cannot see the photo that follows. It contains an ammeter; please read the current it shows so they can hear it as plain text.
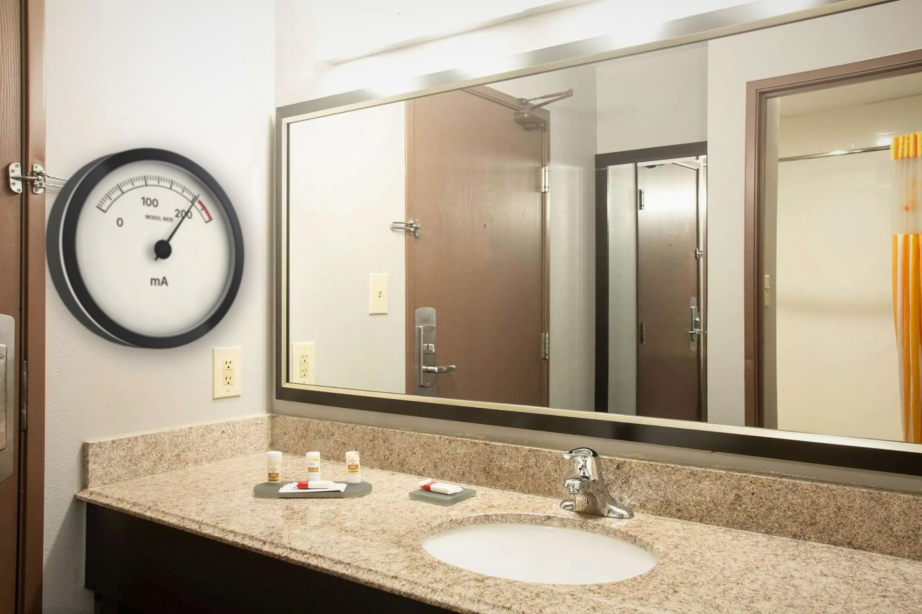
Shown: 200 mA
